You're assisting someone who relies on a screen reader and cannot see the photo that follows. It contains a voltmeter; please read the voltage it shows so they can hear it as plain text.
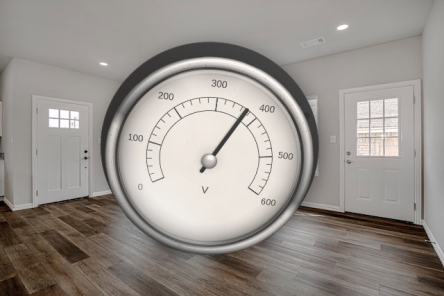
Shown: 370 V
